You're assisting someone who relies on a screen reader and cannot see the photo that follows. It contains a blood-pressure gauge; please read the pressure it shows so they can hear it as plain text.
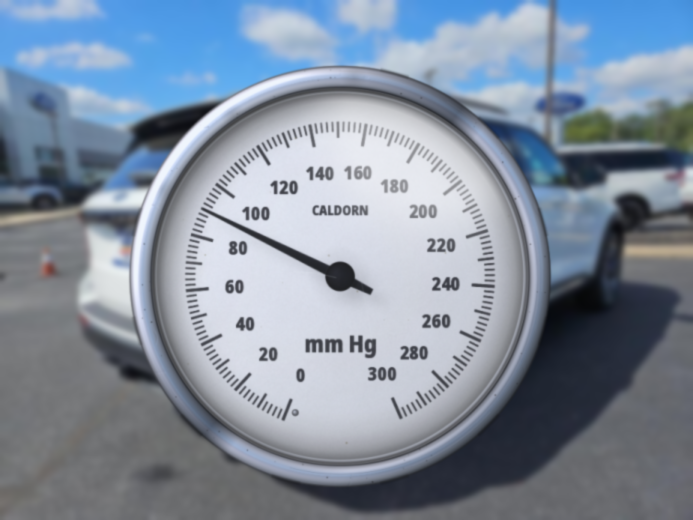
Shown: 90 mmHg
